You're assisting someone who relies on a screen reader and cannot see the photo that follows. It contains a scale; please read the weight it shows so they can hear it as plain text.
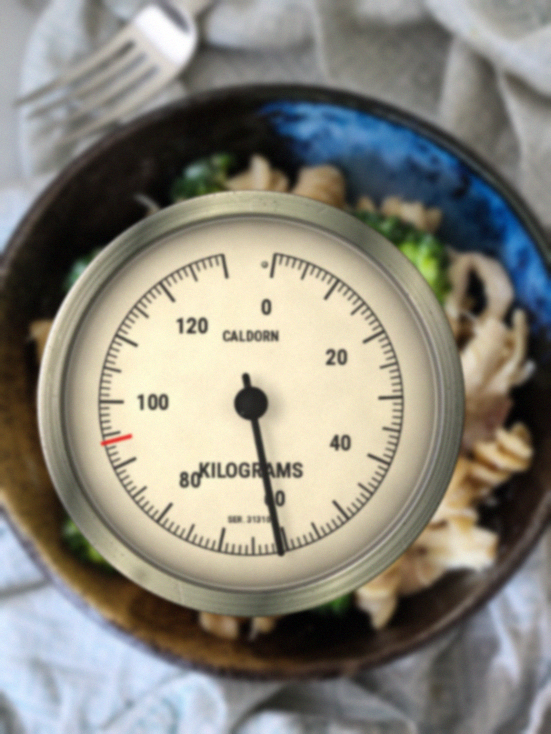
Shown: 61 kg
